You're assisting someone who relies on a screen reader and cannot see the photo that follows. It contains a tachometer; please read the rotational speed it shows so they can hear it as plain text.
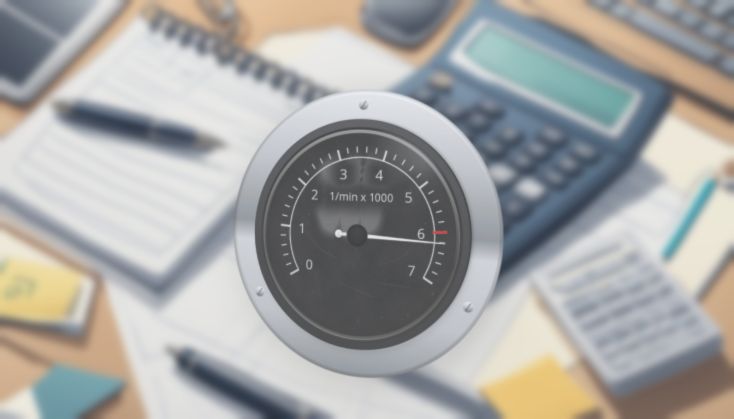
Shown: 6200 rpm
